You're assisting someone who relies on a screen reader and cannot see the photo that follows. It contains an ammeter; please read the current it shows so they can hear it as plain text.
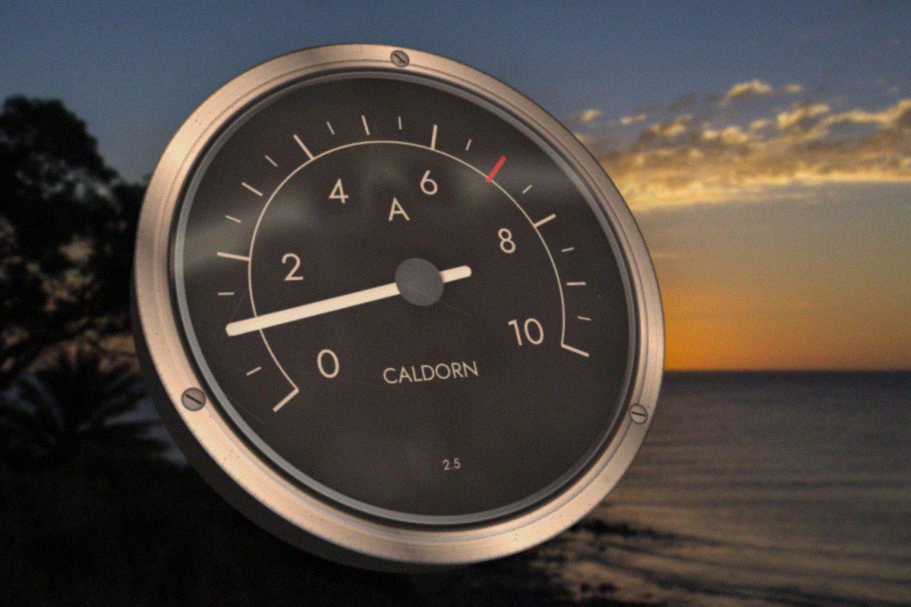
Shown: 1 A
